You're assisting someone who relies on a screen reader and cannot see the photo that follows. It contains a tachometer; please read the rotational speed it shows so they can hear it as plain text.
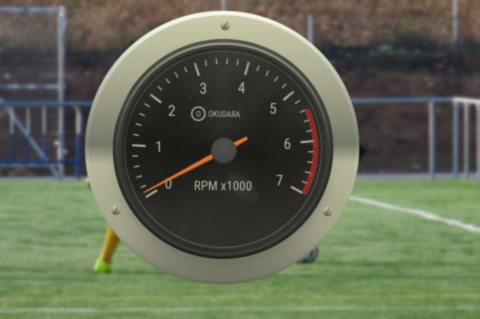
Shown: 100 rpm
